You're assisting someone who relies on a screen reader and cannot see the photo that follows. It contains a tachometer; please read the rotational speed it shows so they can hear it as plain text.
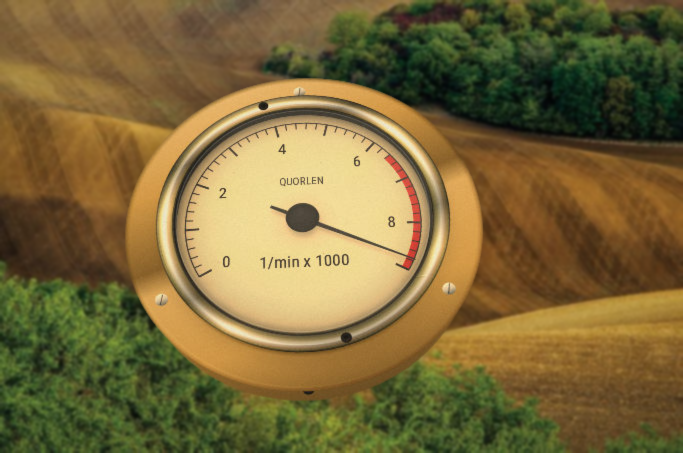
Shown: 8800 rpm
